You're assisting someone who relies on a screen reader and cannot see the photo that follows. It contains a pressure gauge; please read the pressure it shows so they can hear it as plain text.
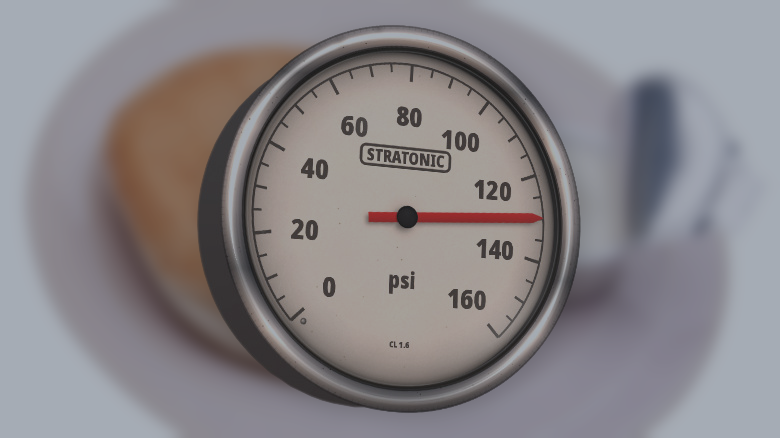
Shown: 130 psi
